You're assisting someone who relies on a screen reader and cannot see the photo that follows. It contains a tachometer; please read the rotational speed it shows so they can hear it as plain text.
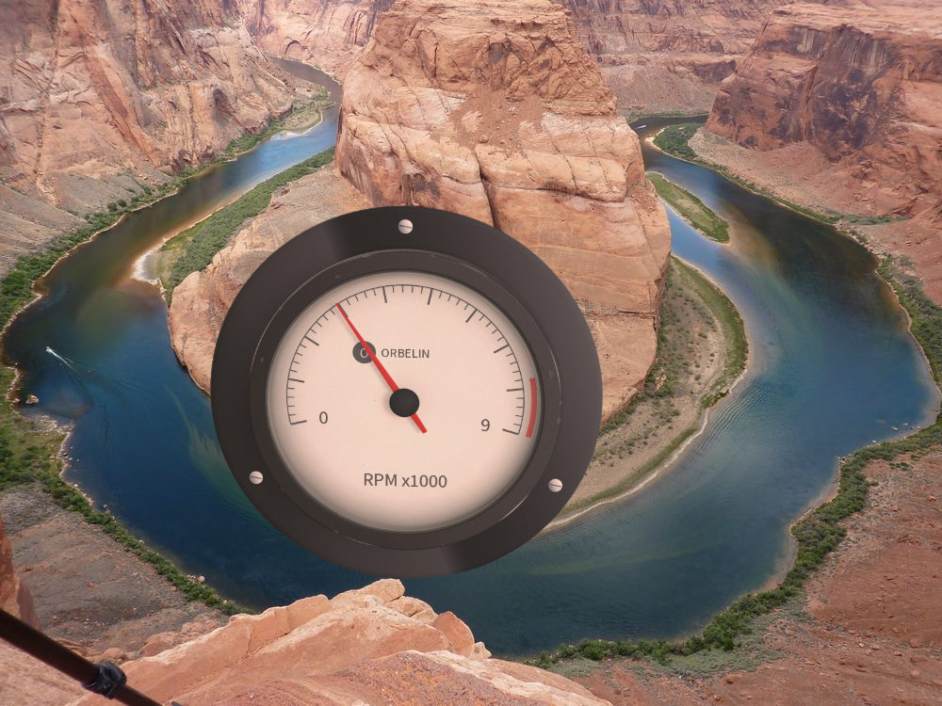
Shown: 3000 rpm
